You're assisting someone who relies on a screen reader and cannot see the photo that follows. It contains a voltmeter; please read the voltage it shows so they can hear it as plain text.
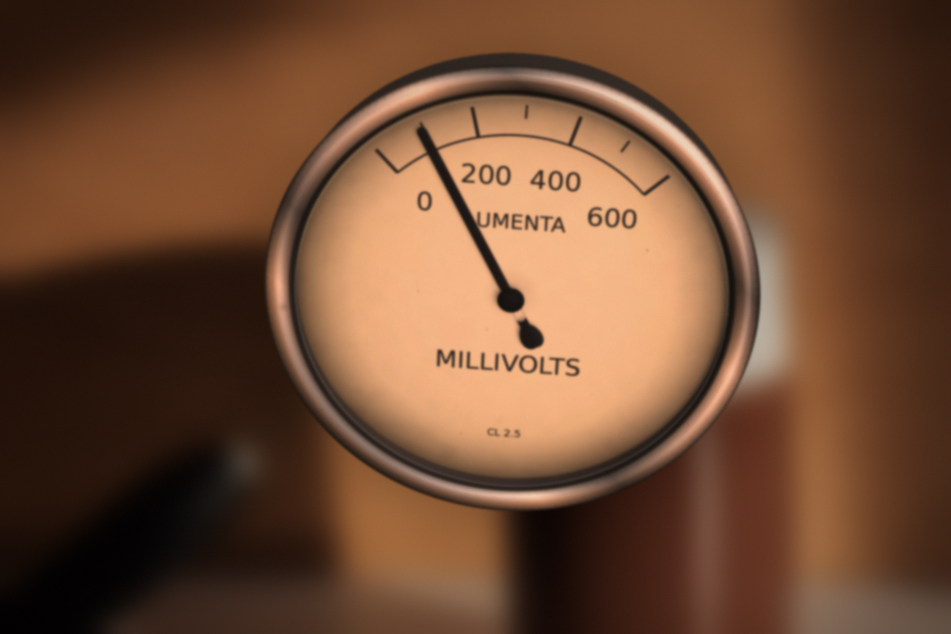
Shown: 100 mV
